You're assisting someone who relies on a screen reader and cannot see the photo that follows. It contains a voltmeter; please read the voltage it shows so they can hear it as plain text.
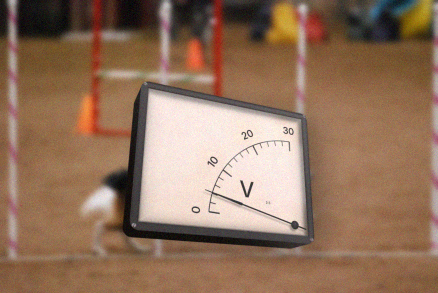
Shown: 4 V
